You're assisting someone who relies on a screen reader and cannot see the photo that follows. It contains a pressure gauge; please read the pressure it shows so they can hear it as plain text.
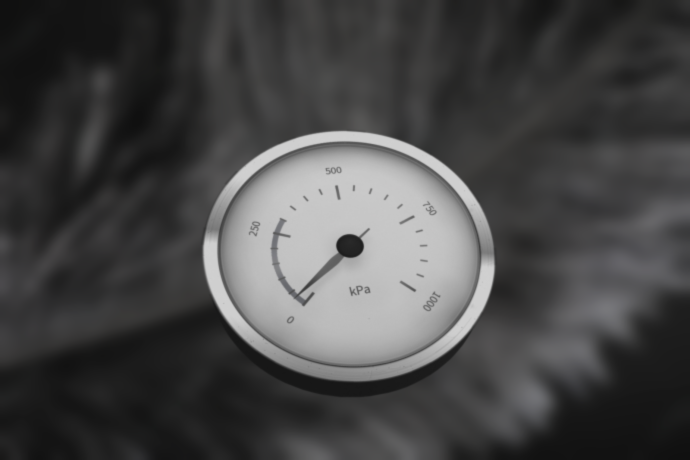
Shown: 25 kPa
